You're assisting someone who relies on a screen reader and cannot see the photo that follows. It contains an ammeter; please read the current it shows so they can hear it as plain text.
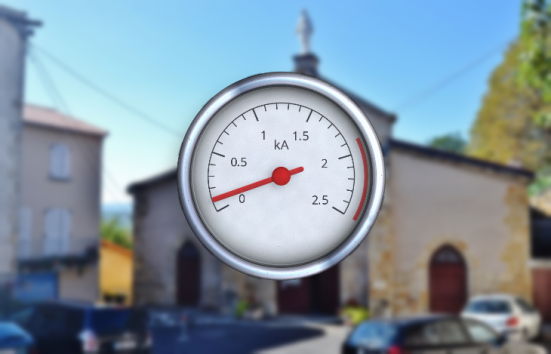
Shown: 0.1 kA
